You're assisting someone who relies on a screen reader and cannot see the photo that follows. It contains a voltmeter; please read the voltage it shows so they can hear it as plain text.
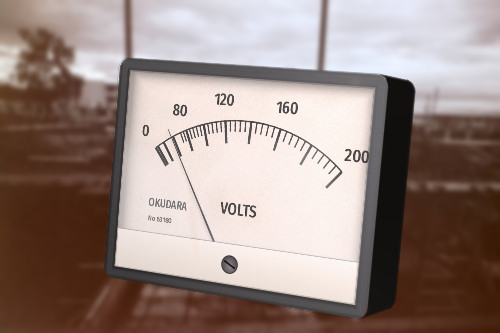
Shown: 60 V
